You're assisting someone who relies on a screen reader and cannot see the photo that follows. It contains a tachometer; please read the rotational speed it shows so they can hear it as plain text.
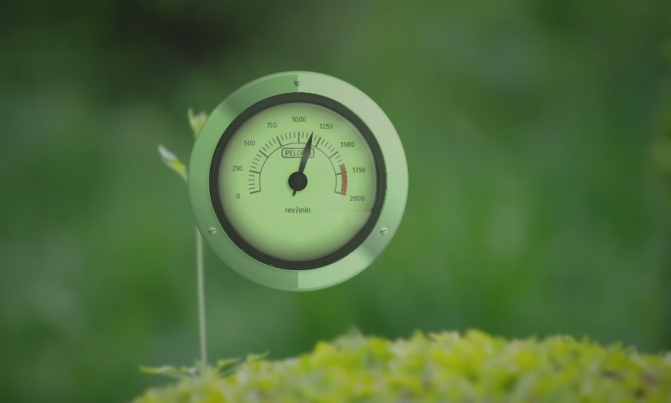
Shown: 1150 rpm
